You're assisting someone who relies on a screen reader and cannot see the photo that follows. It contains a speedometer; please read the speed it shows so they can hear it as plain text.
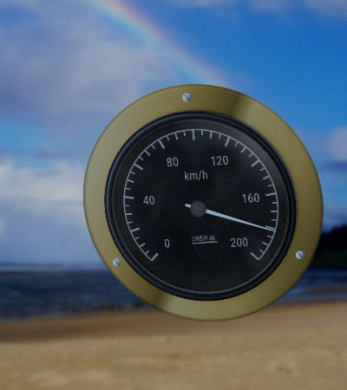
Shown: 180 km/h
